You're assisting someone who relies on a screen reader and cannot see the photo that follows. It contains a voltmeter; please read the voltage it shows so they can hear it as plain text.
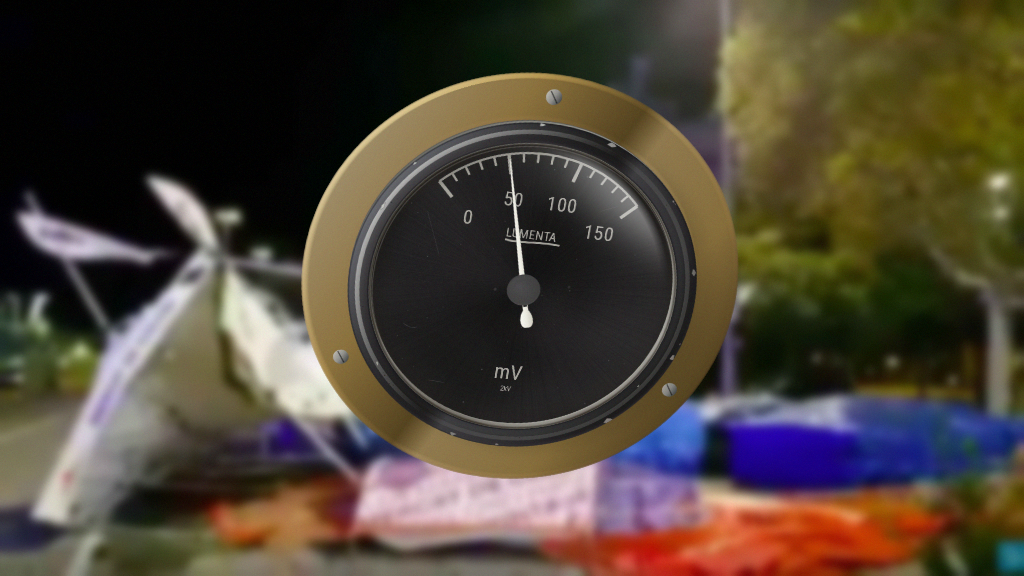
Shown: 50 mV
